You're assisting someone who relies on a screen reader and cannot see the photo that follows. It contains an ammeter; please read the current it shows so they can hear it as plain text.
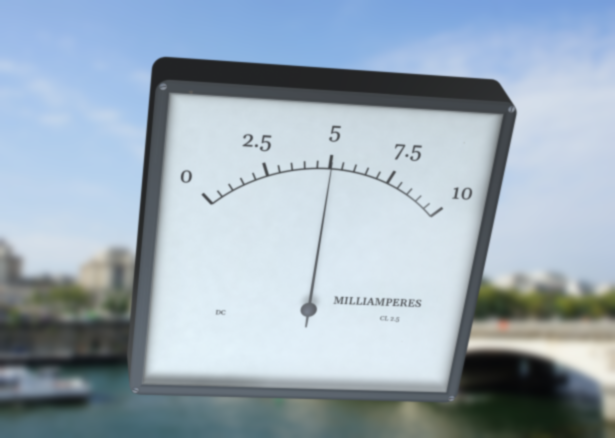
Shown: 5 mA
